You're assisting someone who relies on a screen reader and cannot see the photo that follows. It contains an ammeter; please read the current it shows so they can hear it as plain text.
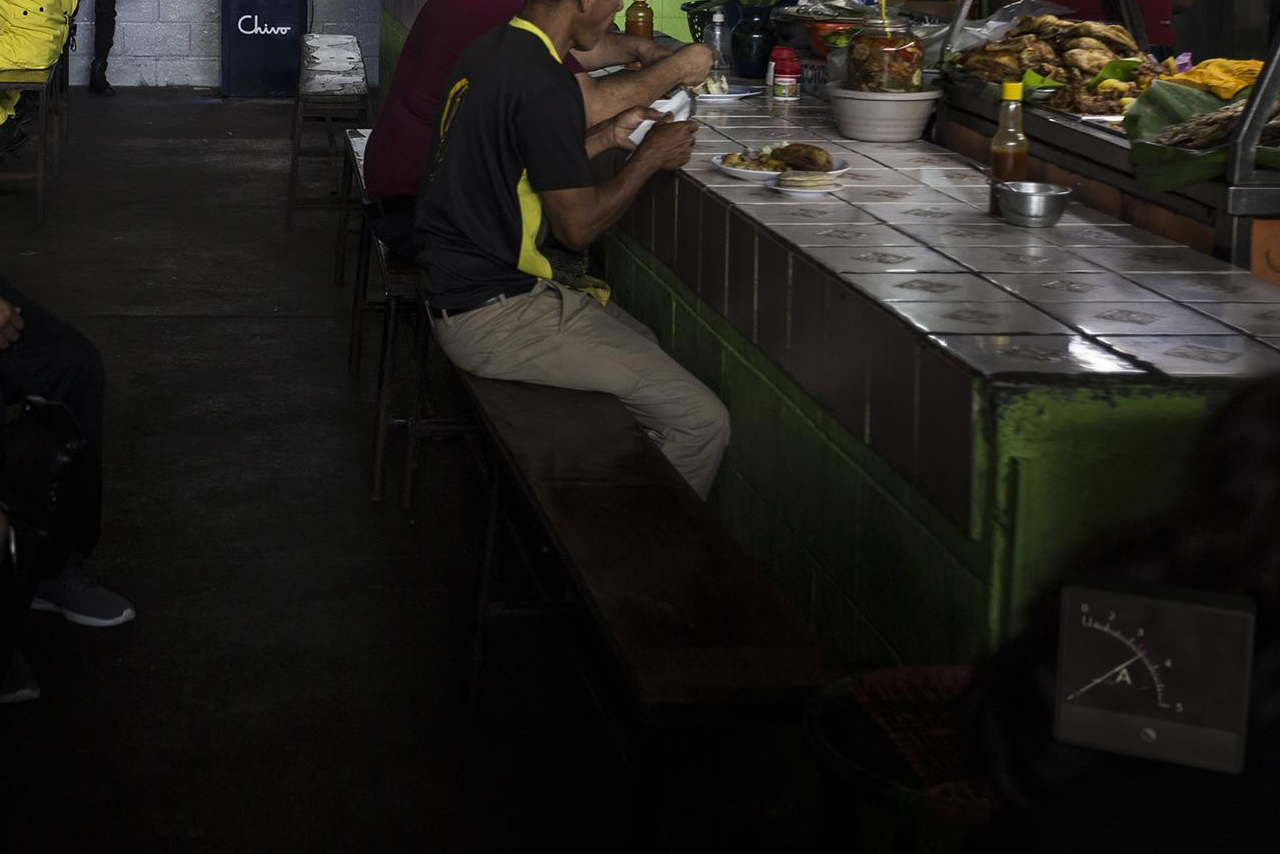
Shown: 3.5 A
